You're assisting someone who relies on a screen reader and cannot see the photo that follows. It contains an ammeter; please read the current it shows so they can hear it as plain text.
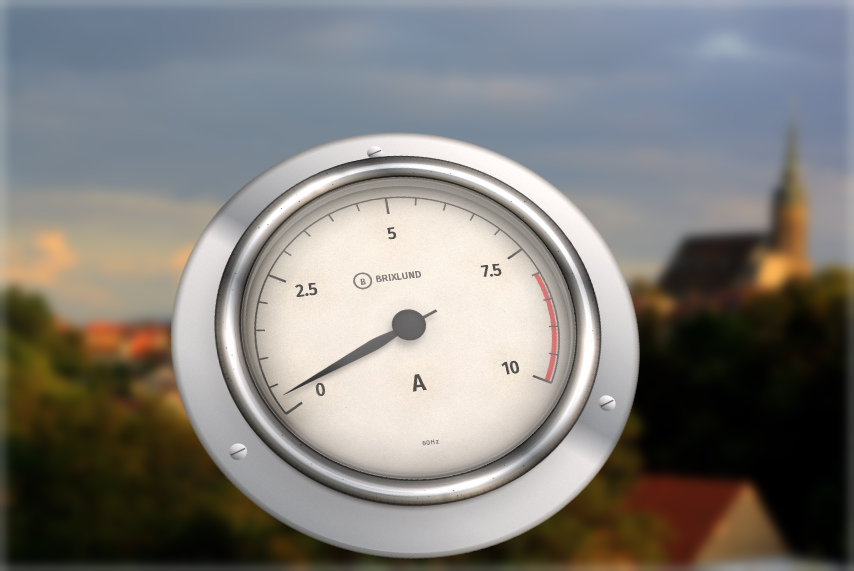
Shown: 0.25 A
